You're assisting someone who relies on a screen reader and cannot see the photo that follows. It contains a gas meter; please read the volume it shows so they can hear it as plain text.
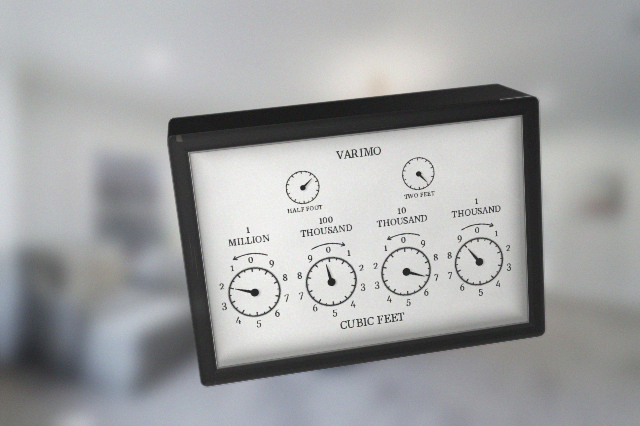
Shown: 196900 ft³
